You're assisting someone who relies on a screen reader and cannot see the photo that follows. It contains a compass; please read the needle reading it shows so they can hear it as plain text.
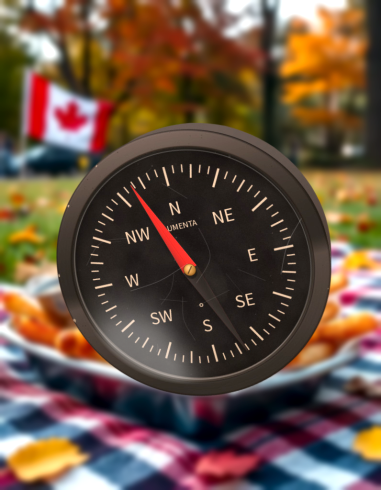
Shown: 340 °
